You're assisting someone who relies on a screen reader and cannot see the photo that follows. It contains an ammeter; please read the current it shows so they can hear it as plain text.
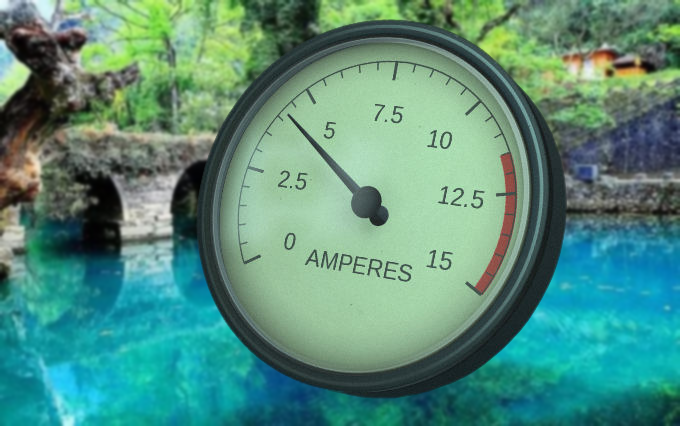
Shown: 4.25 A
